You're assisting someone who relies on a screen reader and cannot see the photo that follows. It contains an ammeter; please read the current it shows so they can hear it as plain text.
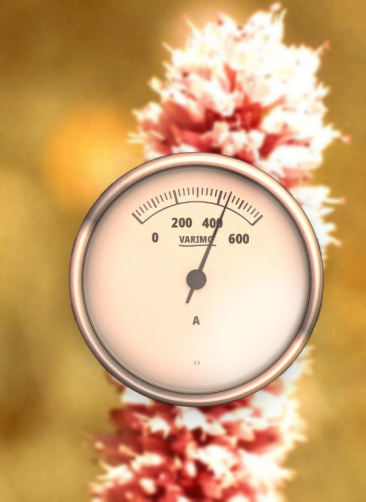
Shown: 440 A
